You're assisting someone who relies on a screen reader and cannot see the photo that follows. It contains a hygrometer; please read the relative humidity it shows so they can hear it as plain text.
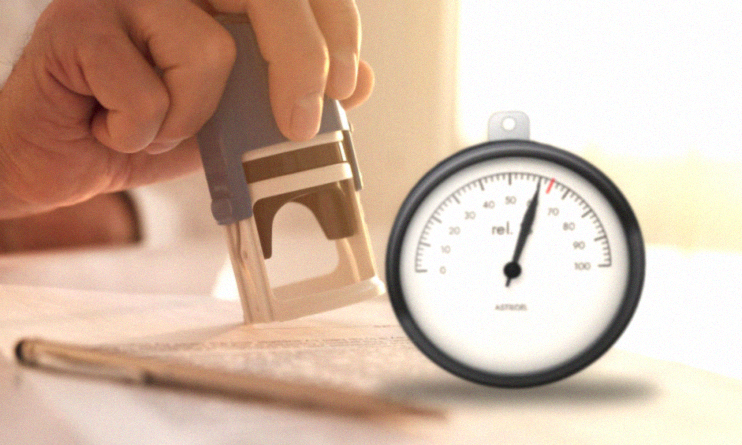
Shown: 60 %
